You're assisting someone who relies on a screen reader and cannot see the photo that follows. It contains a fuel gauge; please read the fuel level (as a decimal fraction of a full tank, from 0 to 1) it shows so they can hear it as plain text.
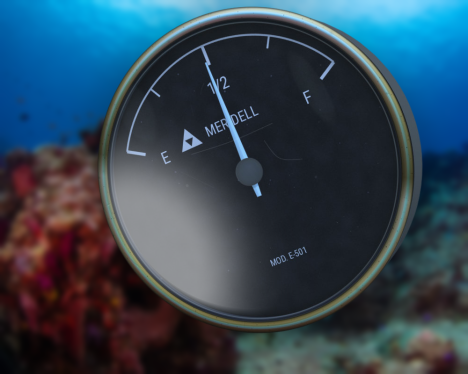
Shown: 0.5
